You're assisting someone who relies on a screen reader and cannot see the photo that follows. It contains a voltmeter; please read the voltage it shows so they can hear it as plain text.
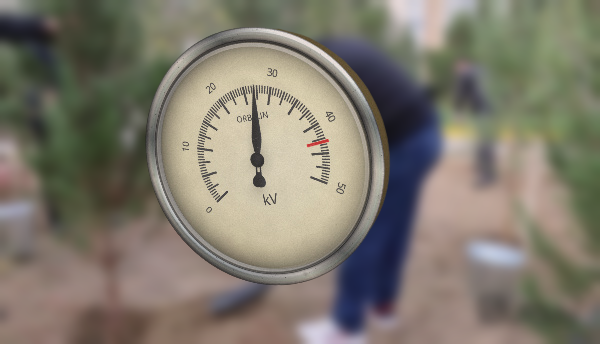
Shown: 27.5 kV
